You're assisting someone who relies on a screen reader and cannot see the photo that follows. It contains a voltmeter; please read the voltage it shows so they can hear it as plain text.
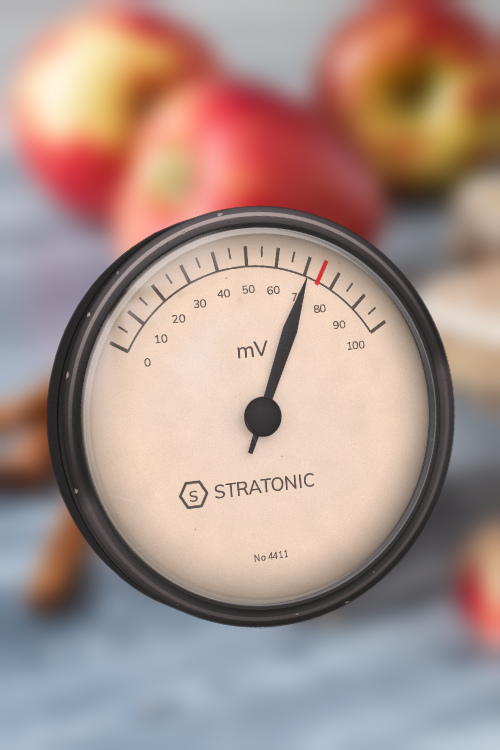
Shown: 70 mV
